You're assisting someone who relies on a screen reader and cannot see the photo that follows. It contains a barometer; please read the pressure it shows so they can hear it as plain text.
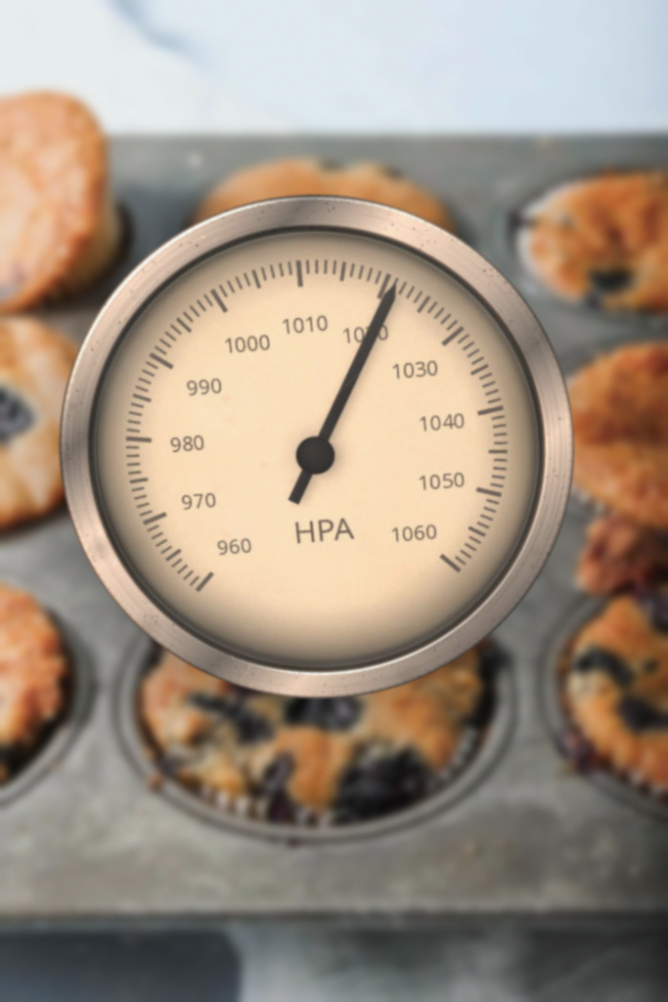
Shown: 1021 hPa
